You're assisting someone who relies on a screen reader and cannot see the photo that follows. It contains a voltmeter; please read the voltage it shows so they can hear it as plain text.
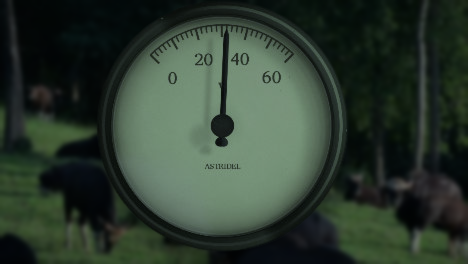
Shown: 32 V
